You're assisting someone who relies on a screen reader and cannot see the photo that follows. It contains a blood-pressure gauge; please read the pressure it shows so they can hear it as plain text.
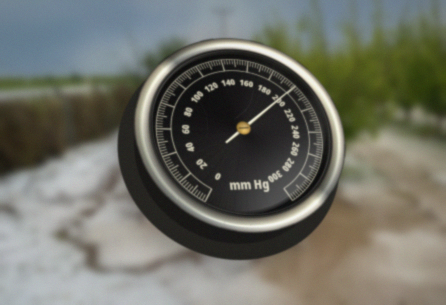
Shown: 200 mmHg
